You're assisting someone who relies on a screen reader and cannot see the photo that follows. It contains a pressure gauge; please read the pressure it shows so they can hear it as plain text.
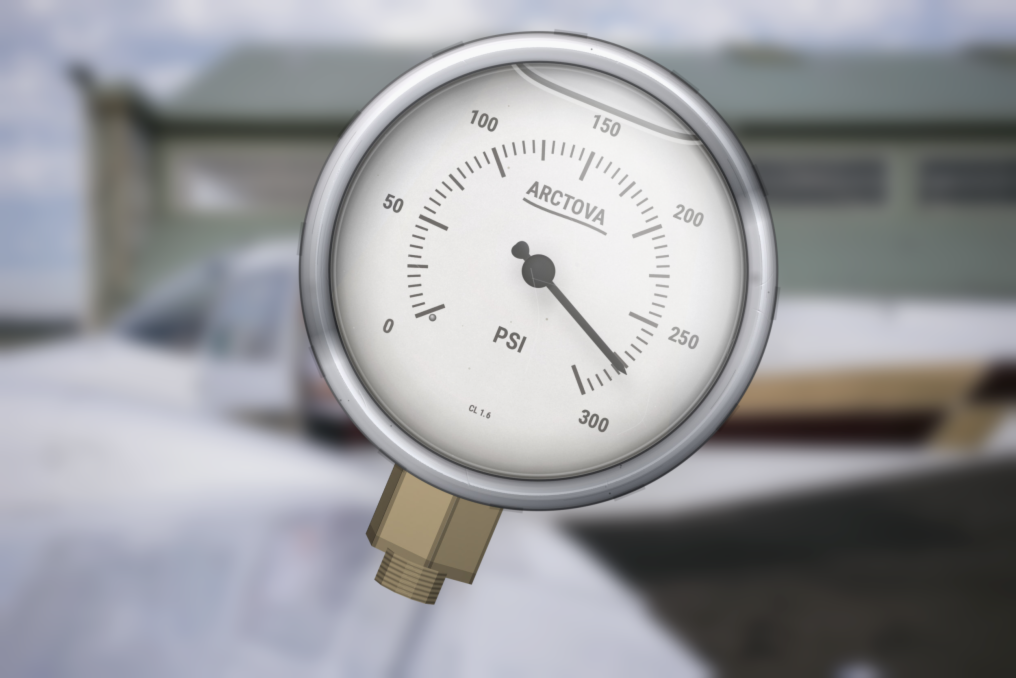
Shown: 277.5 psi
